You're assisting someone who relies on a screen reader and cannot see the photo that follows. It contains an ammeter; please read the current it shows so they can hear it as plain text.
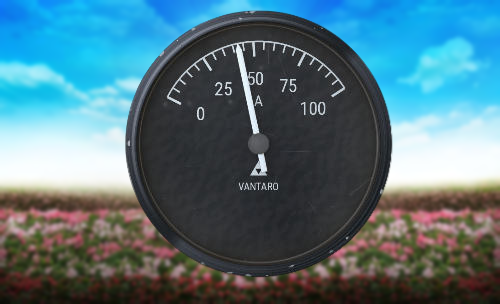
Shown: 42.5 A
